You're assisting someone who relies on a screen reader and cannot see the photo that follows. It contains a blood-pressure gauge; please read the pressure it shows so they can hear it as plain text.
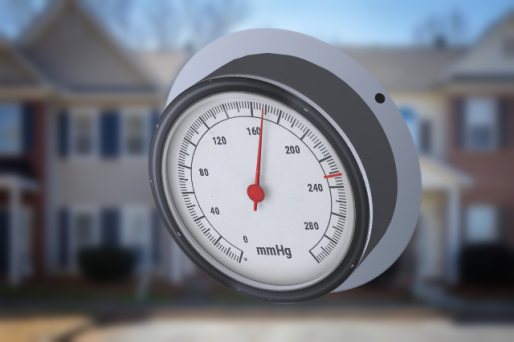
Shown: 170 mmHg
